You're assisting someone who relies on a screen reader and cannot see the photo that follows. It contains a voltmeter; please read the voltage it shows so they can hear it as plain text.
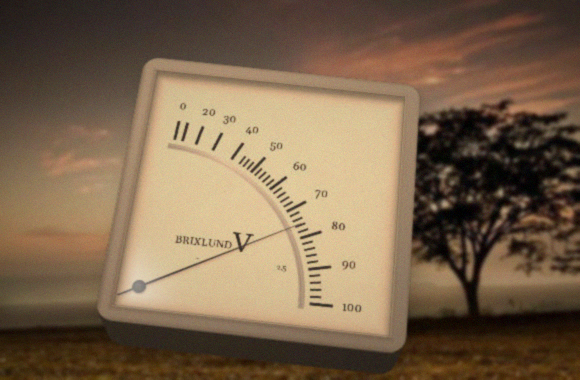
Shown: 76 V
